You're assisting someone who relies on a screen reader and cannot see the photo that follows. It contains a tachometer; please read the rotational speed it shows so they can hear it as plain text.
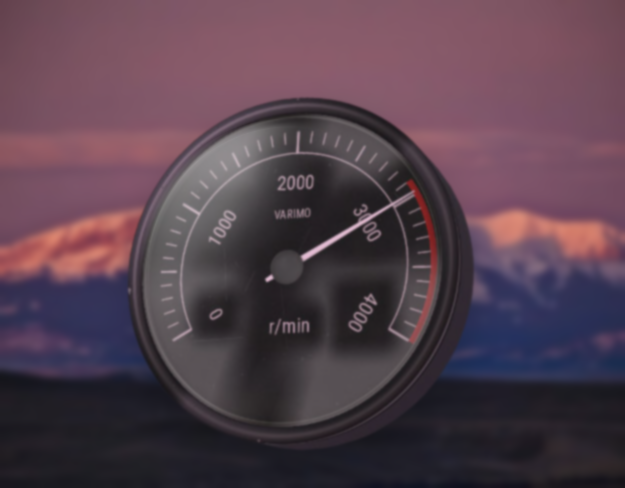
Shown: 3000 rpm
